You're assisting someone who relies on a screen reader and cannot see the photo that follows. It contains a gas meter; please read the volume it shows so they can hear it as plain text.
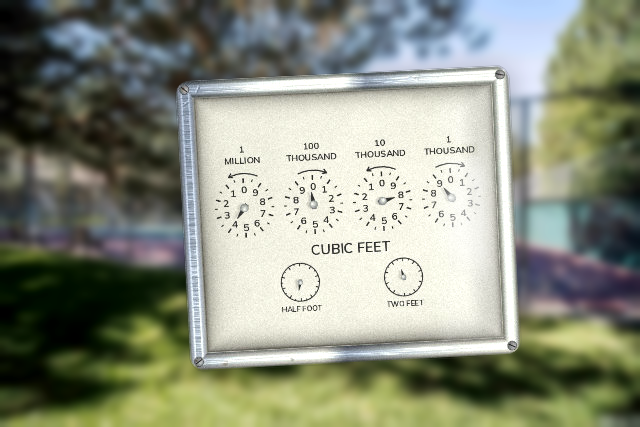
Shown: 397900 ft³
